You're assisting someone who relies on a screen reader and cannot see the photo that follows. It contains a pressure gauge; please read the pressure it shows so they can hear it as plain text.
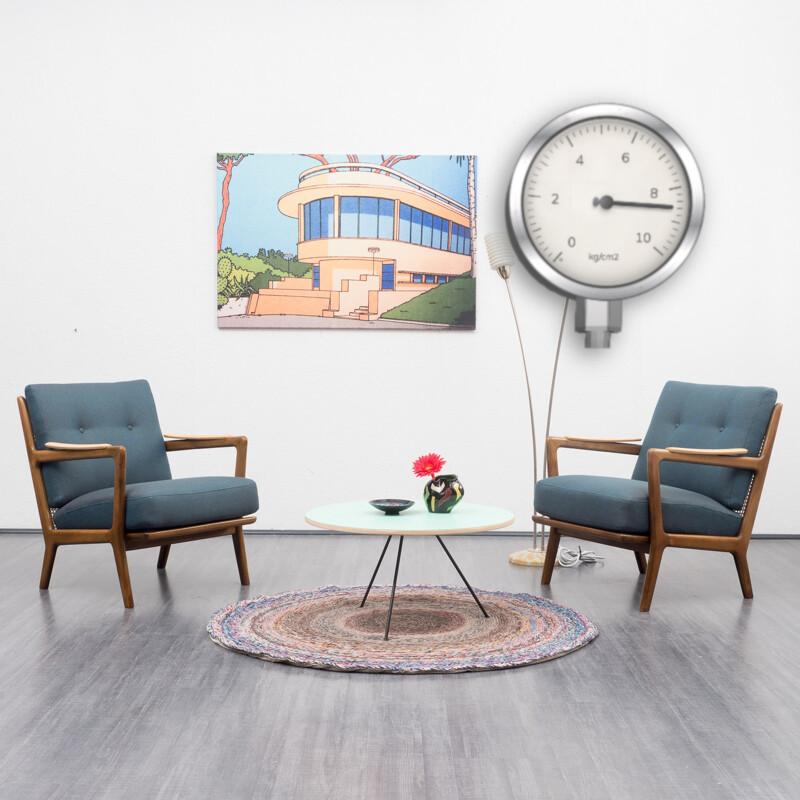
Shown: 8.6 kg/cm²
